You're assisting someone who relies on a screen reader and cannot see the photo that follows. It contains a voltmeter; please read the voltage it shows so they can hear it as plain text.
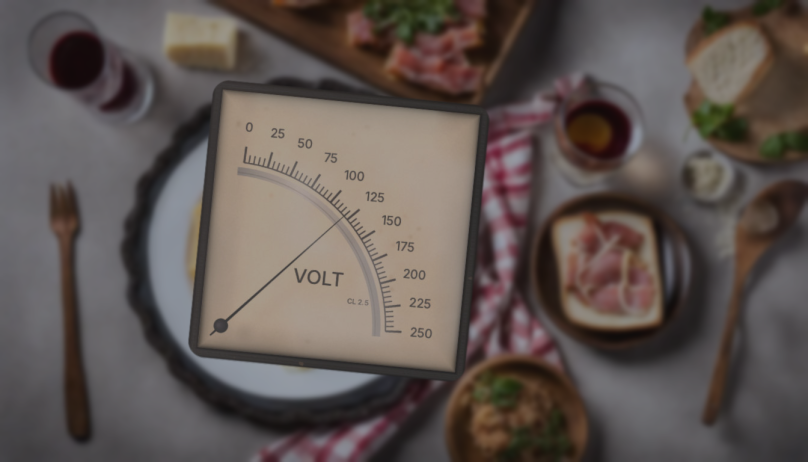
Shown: 120 V
